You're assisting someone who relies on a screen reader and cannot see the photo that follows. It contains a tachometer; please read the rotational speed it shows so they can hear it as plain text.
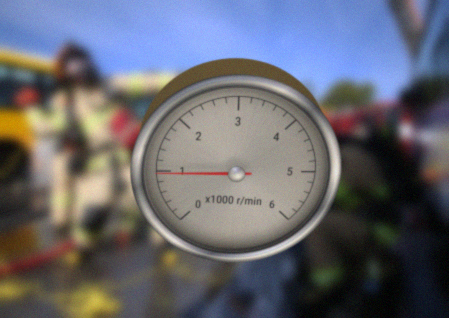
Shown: 1000 rpm
